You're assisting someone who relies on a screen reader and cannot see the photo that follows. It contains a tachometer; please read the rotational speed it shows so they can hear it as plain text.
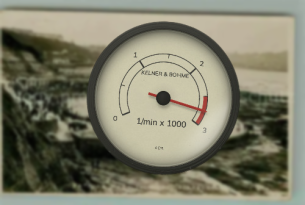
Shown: 2750 rpm
